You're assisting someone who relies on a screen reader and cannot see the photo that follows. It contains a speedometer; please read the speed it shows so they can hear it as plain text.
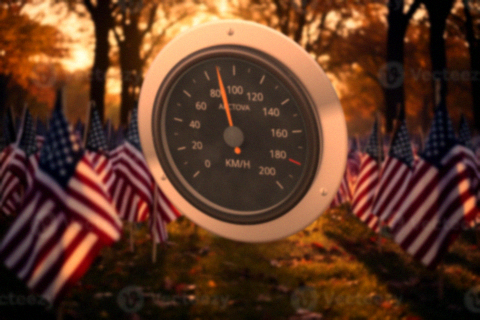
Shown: 90 km/h
